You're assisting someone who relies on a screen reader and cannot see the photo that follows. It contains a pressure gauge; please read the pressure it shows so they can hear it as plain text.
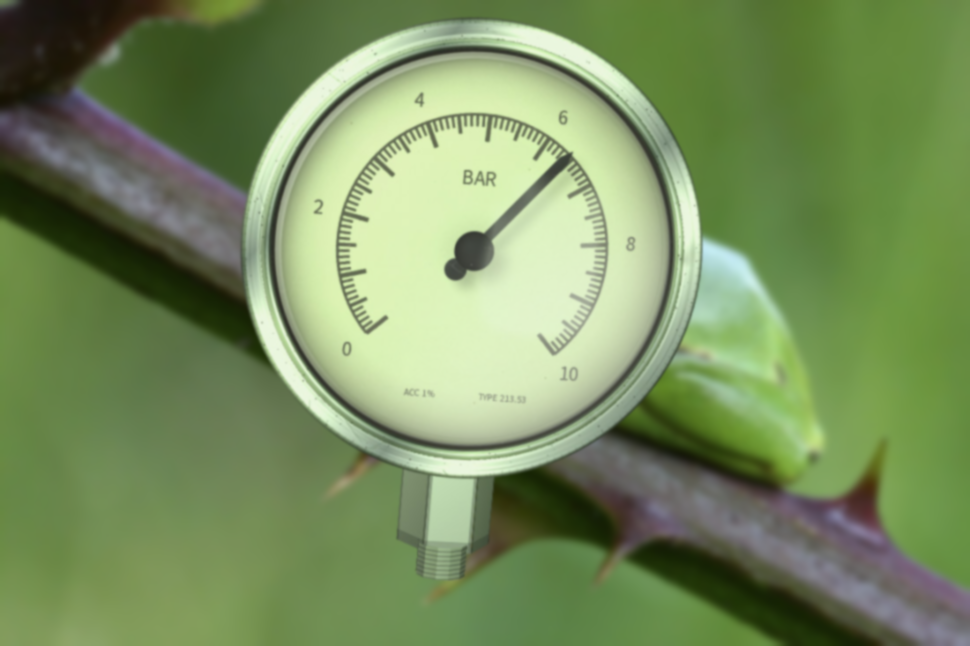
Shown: 6.4 bar
